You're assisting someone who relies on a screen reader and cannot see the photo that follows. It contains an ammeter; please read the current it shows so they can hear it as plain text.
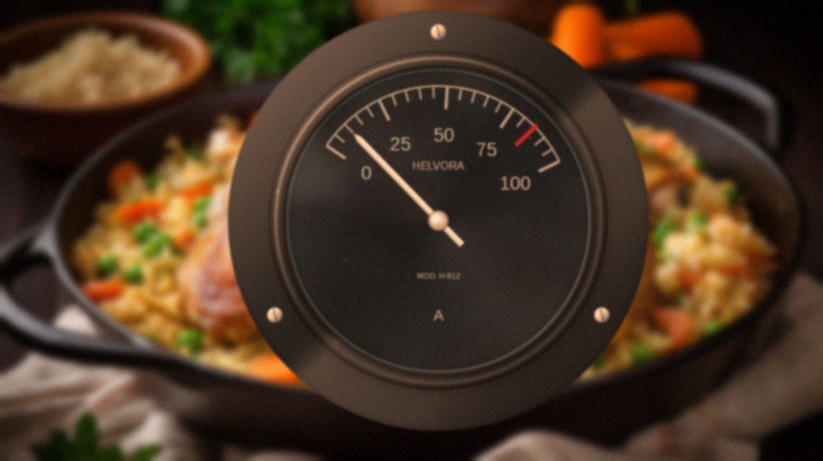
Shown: 10 A
